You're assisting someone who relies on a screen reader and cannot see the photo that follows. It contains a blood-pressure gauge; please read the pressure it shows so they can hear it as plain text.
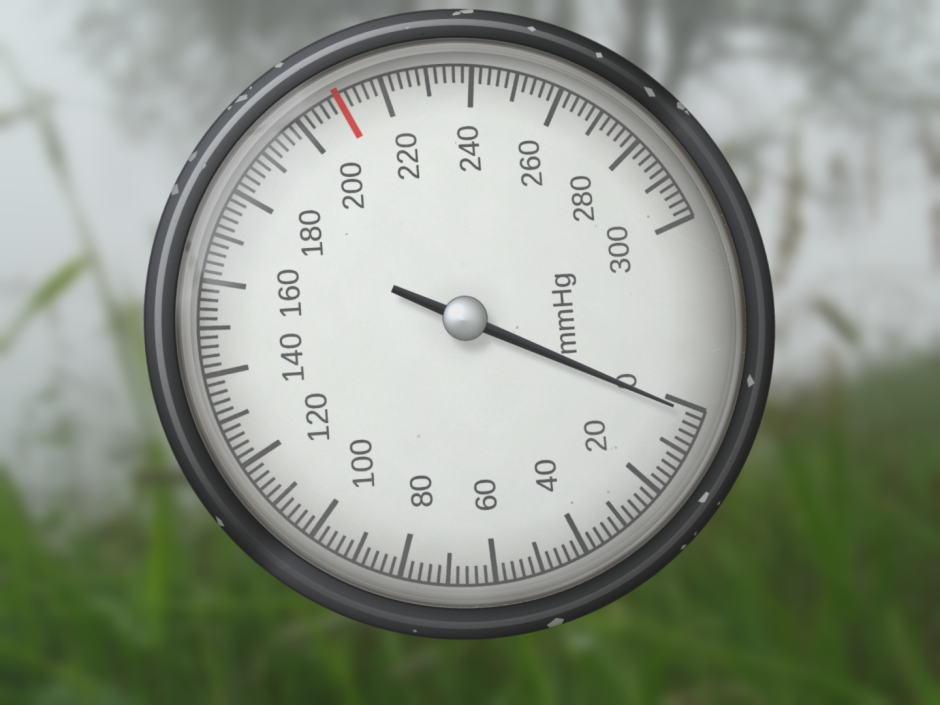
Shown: 2 mmHg
